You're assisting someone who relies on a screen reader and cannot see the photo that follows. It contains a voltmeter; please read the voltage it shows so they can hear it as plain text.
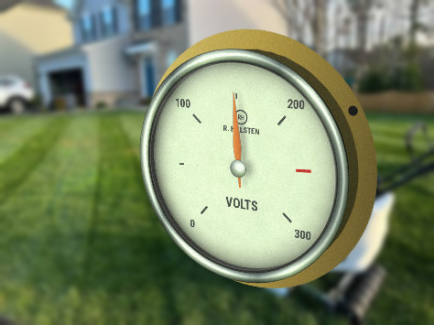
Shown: 150 V
